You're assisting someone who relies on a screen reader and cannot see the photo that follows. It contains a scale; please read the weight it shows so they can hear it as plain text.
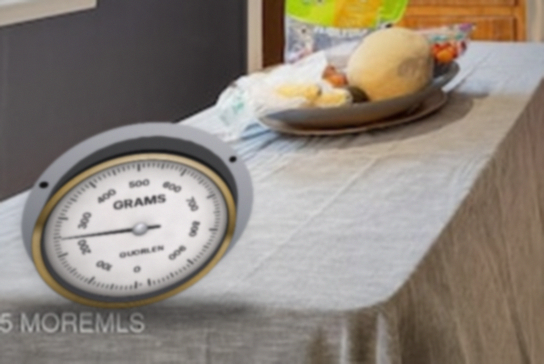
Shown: 250 g
